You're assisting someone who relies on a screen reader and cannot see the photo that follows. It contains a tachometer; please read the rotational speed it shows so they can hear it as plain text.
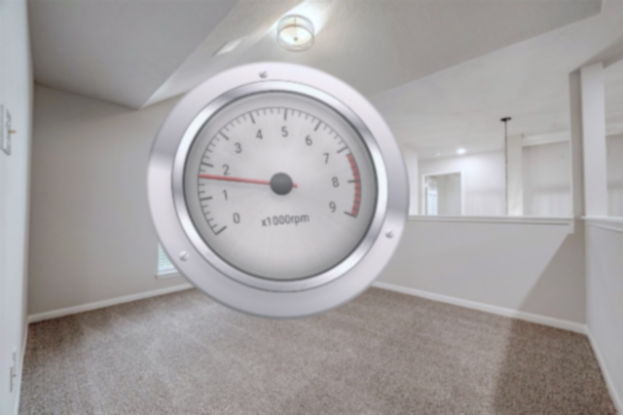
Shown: 1600 rpm
